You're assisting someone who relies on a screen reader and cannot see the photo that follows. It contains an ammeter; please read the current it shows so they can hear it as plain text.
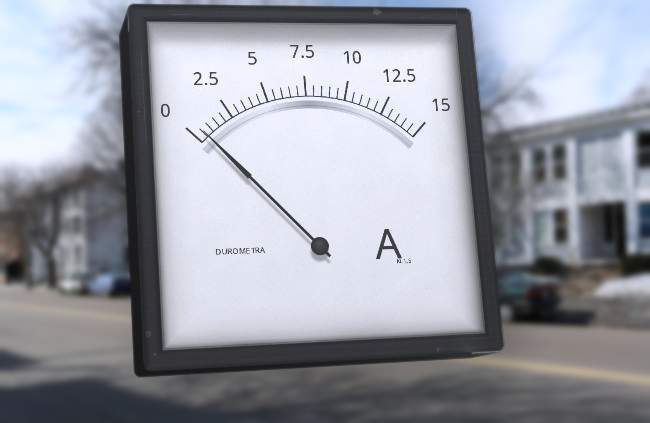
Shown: 0.5 A
